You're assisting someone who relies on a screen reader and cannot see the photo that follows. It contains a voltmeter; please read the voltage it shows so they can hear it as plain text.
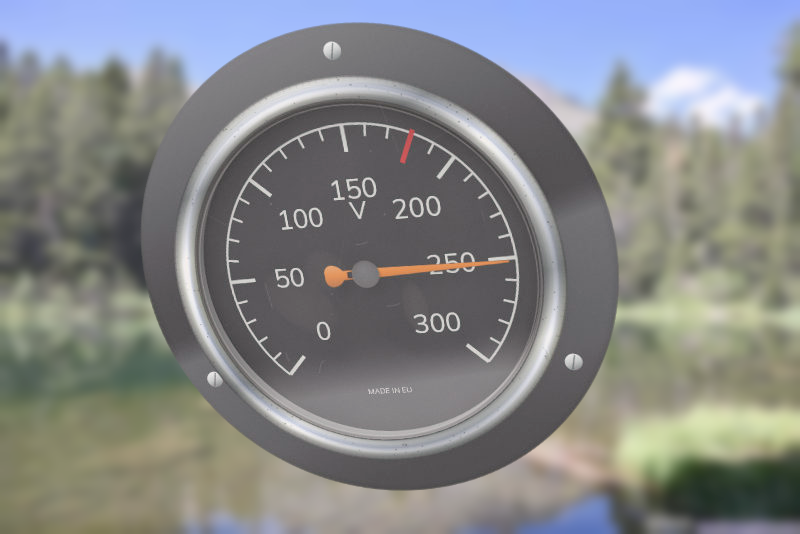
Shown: 250 V
